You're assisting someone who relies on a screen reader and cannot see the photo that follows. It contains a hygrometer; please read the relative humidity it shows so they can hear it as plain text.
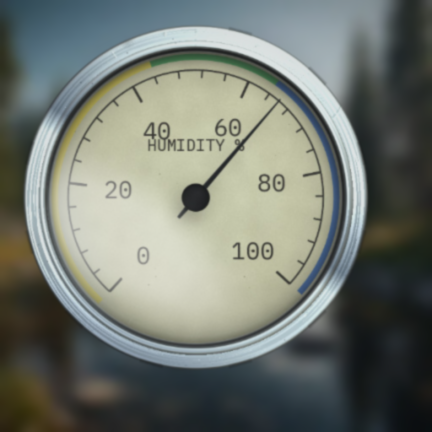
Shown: 66 %
